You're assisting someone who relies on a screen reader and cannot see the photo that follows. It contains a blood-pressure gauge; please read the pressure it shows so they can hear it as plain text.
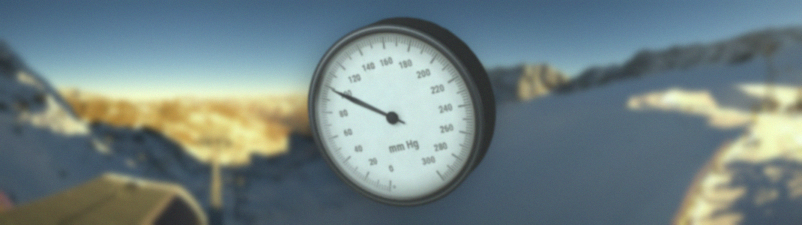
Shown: 100 mmHg
